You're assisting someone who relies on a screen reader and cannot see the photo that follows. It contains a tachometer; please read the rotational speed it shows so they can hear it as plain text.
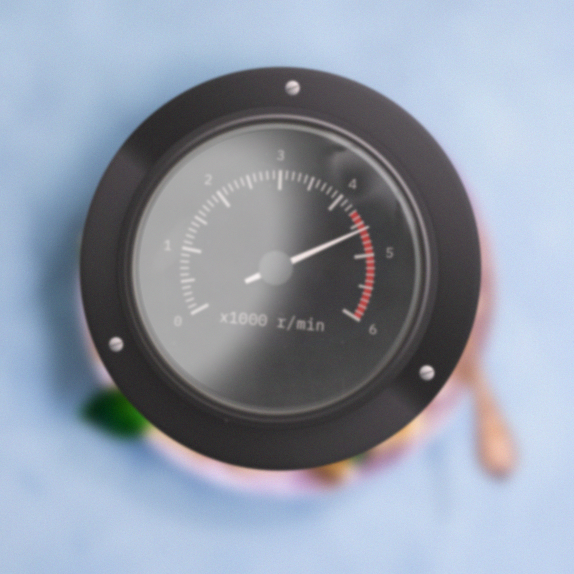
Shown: 4600 rpm
